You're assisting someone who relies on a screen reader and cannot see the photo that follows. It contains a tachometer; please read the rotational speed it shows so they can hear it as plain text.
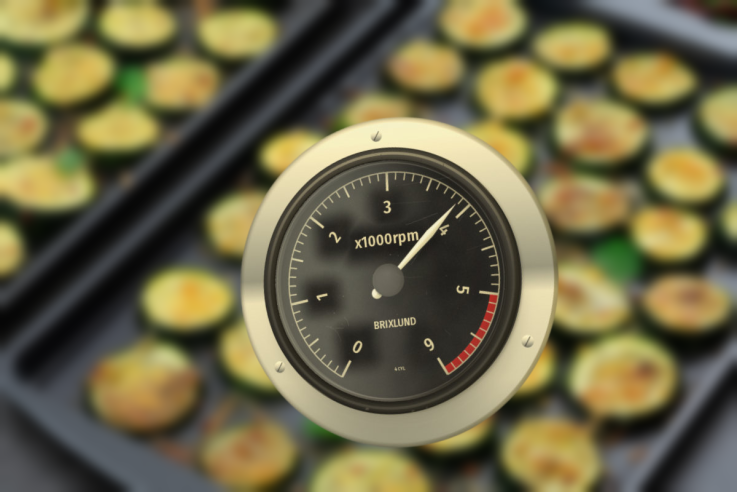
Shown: 3900 rpm
